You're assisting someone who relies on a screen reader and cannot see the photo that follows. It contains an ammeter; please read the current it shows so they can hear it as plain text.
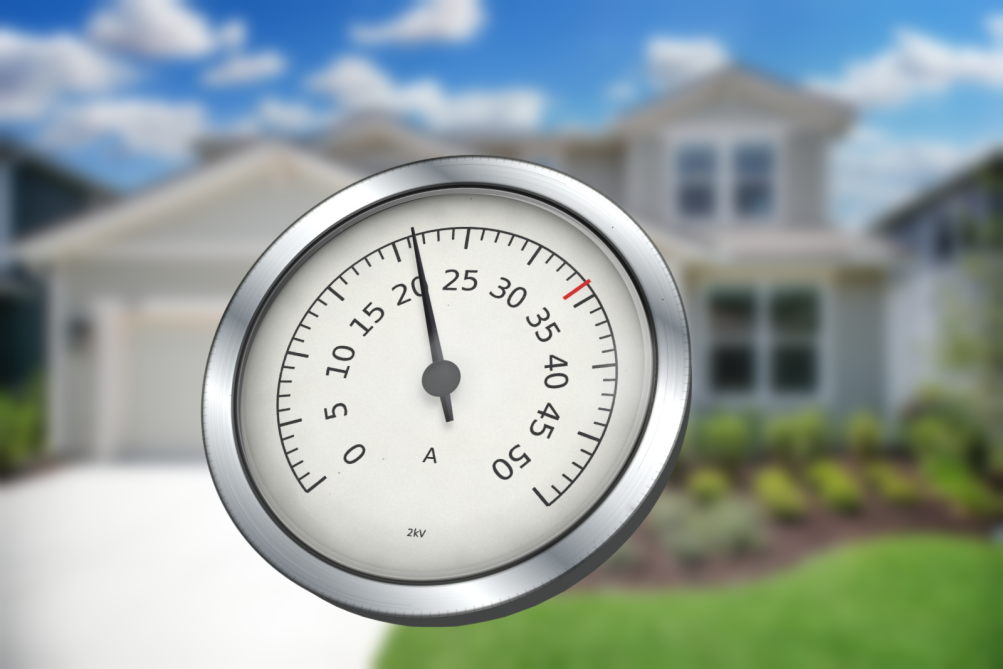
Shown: 21.5 A
